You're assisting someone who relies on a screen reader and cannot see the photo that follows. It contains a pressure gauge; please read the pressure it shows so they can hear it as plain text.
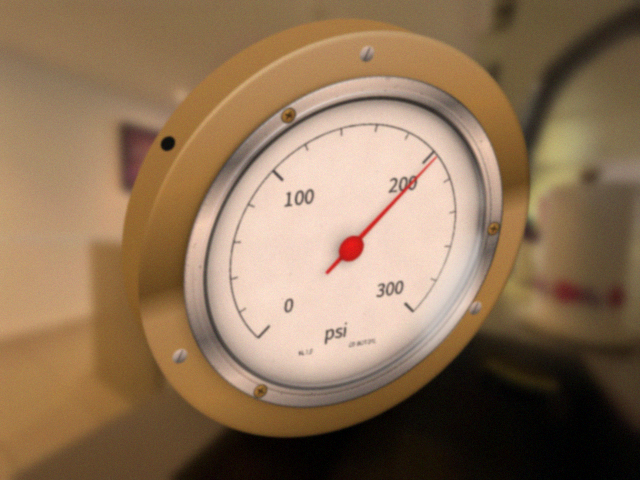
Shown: 200 psi
